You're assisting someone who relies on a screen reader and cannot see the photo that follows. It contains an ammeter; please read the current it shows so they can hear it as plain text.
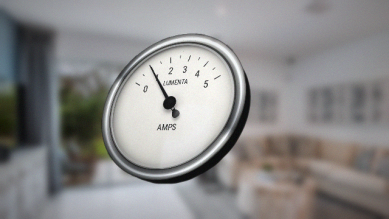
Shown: 1 A
